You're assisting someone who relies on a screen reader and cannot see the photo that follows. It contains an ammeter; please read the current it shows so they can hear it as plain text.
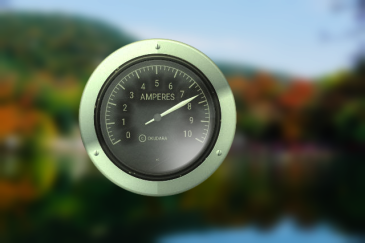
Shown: 7.6 A
